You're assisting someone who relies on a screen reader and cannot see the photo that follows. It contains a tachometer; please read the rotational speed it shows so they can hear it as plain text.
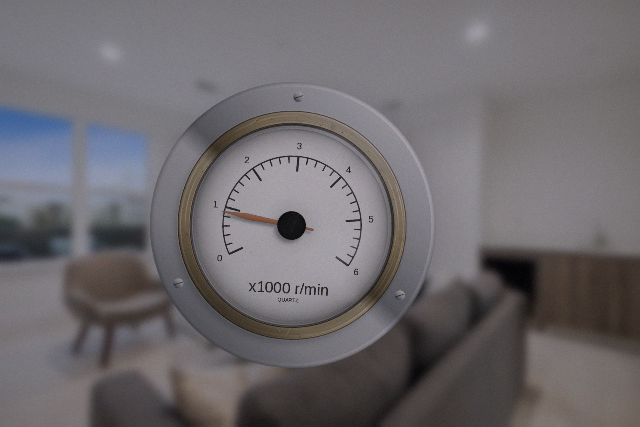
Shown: 900 rpm
